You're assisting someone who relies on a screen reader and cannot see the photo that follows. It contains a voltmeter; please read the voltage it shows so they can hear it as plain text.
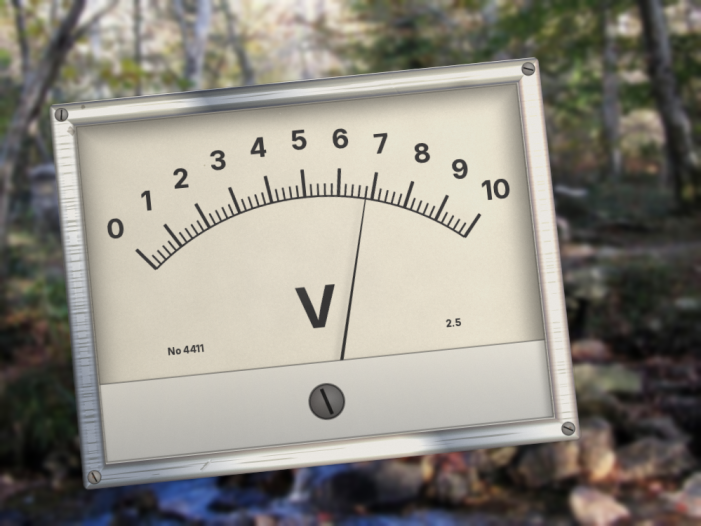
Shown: 6.8 V
